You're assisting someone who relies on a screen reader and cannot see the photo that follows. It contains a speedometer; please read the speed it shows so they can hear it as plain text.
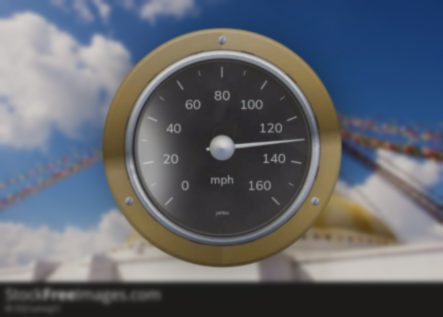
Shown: 130 mph
